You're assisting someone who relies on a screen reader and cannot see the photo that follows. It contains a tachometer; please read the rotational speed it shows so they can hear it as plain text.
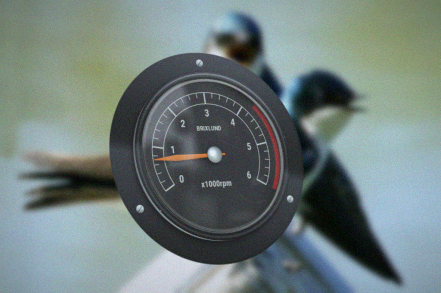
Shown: 700 rpm
